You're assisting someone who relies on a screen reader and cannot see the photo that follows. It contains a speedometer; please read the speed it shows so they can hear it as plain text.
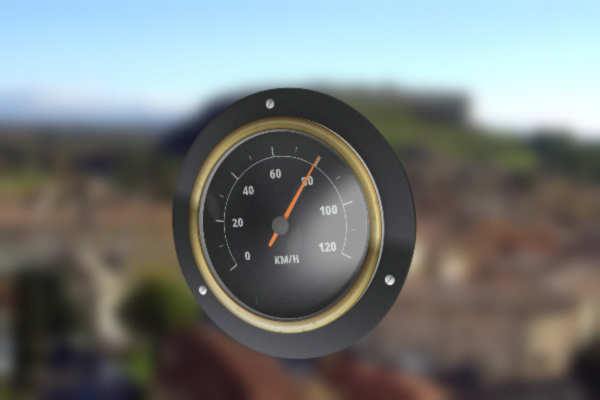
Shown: 80 km/h
